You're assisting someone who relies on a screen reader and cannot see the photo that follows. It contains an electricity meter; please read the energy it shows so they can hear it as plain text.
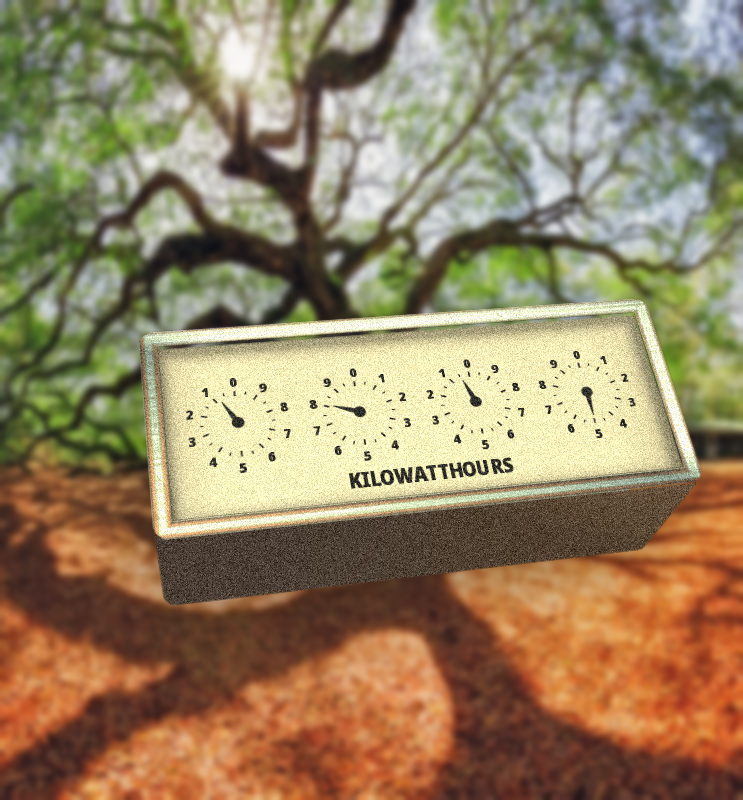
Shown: 805 kWh
